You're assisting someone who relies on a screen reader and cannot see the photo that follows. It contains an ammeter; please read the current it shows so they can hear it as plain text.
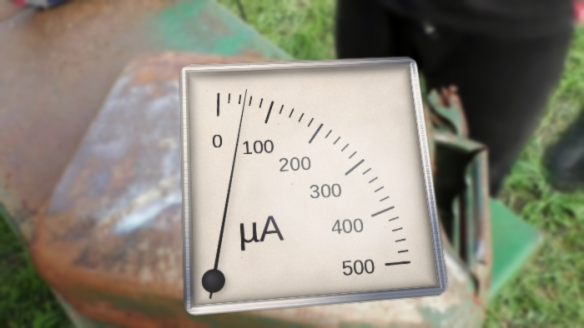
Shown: 50 µA
